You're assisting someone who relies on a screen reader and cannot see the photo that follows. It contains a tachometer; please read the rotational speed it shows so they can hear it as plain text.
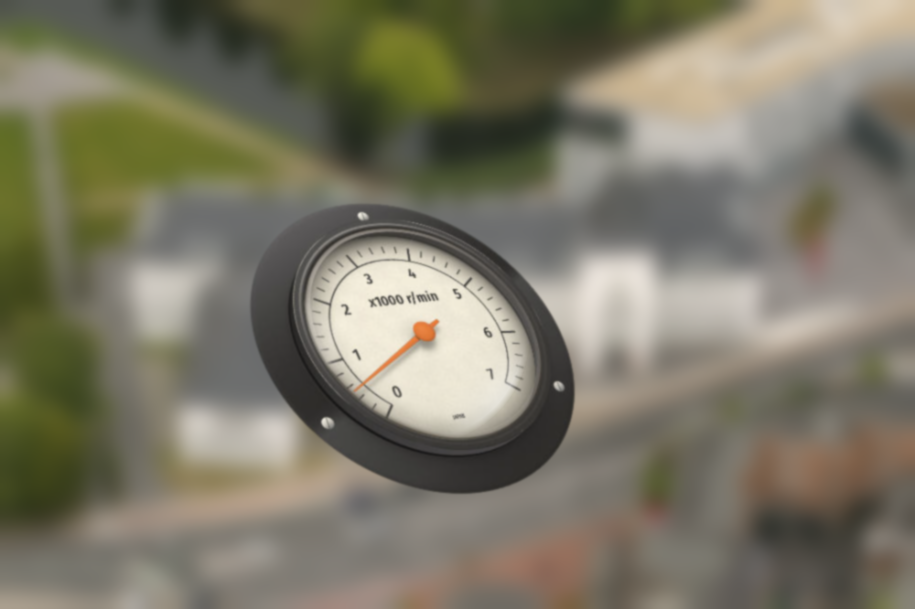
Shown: 500 rpm
